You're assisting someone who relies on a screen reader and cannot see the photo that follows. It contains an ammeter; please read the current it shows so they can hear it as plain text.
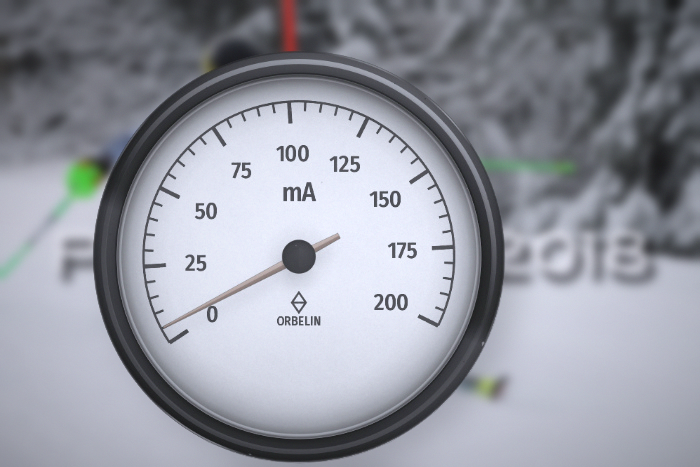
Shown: 5 mA
